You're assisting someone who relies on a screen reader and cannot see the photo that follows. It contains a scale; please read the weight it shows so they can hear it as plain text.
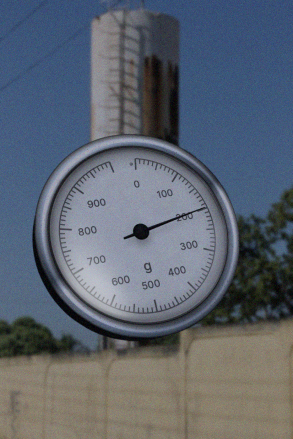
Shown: 200 g
